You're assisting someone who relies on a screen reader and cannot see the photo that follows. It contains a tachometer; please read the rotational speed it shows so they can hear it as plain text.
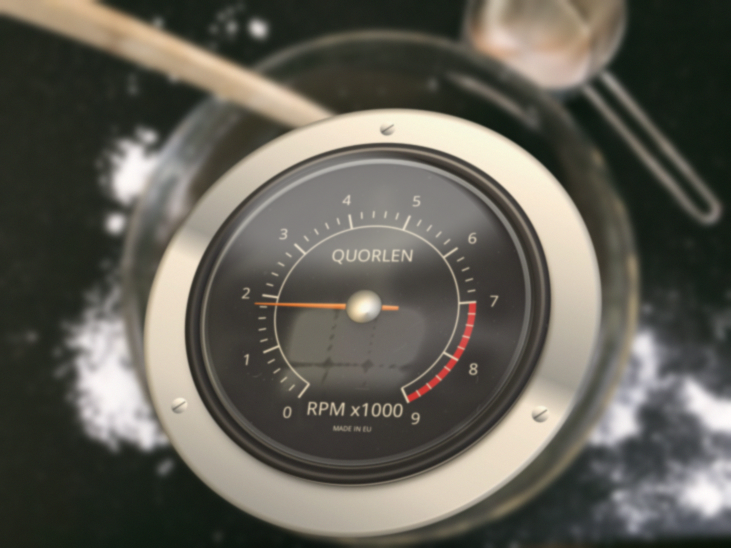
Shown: 1800 rpm
